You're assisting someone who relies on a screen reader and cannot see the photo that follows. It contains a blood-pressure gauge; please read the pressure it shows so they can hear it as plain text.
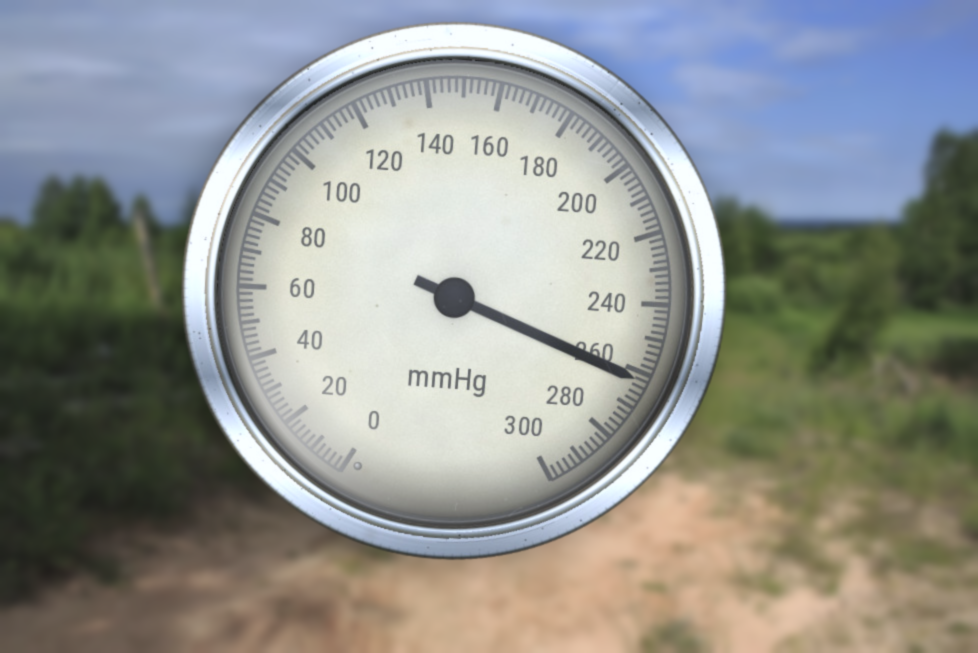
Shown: 262 mmHg
